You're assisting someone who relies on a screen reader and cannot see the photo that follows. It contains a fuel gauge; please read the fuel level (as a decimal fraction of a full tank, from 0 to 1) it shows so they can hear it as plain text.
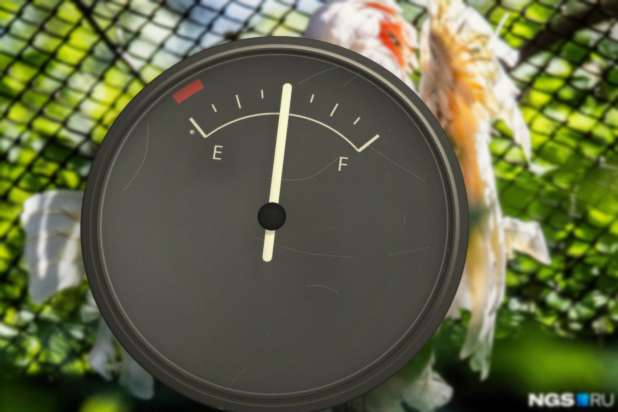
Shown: 0.5
